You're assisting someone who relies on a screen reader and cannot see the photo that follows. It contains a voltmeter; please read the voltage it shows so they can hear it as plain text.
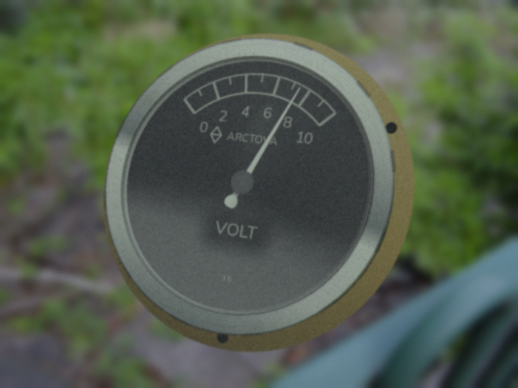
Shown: 7.5 V
